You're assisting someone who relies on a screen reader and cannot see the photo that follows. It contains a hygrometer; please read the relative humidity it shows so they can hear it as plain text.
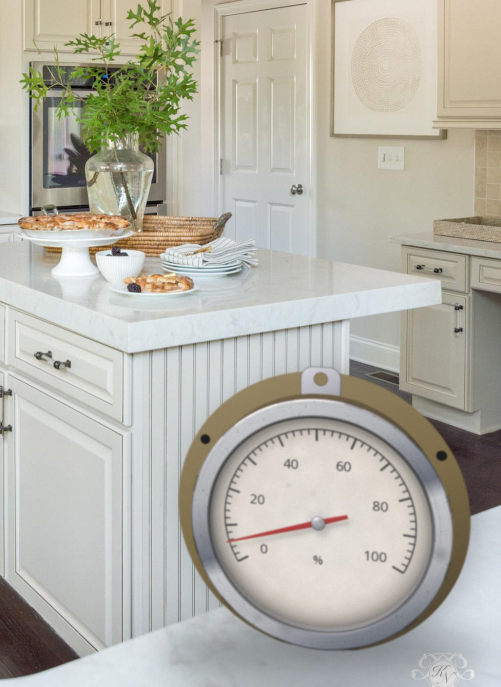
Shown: 6 %
